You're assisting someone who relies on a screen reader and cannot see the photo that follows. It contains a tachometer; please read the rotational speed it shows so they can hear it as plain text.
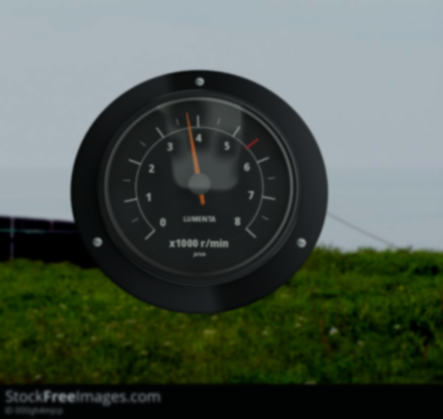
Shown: 3750 rpm
